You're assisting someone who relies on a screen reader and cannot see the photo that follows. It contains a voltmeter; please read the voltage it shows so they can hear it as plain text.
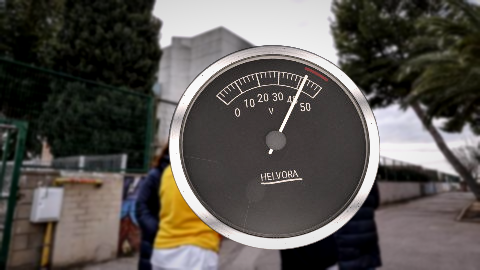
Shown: 42 V
